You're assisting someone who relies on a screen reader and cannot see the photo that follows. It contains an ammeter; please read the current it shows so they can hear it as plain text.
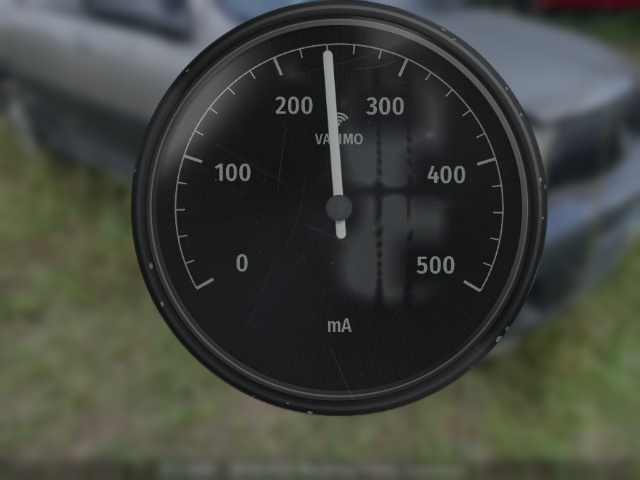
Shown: 240 mA
